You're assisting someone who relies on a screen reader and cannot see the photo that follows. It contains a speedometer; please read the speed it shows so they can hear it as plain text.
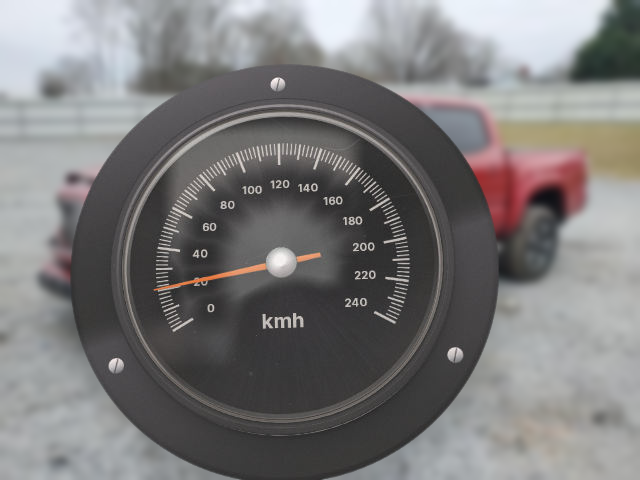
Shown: 20 km/h
